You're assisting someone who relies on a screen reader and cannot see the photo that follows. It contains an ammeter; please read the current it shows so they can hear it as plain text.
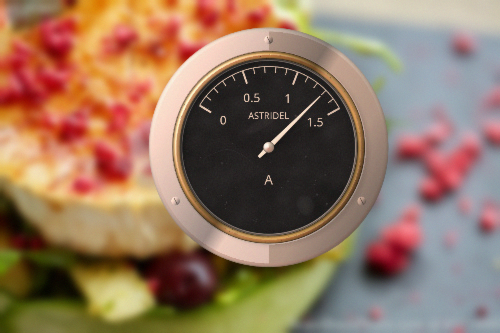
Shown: 1.3 A
